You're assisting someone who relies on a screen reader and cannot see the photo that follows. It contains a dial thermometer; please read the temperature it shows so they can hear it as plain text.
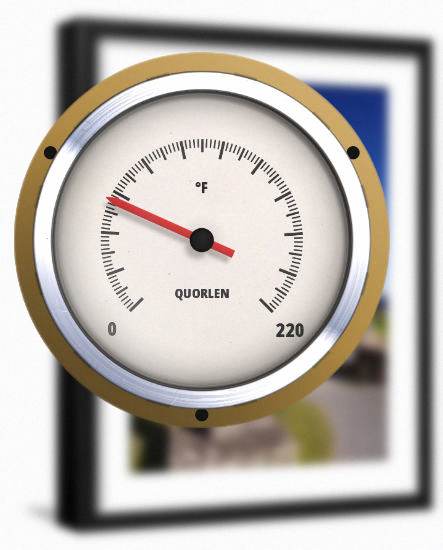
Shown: 56 °F
